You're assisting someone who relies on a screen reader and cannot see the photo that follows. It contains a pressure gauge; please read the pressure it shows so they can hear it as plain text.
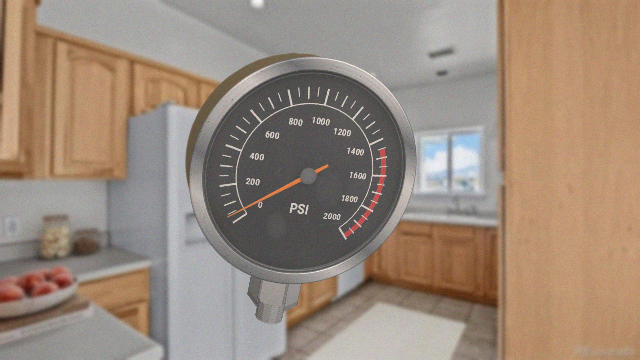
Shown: 50 psi
